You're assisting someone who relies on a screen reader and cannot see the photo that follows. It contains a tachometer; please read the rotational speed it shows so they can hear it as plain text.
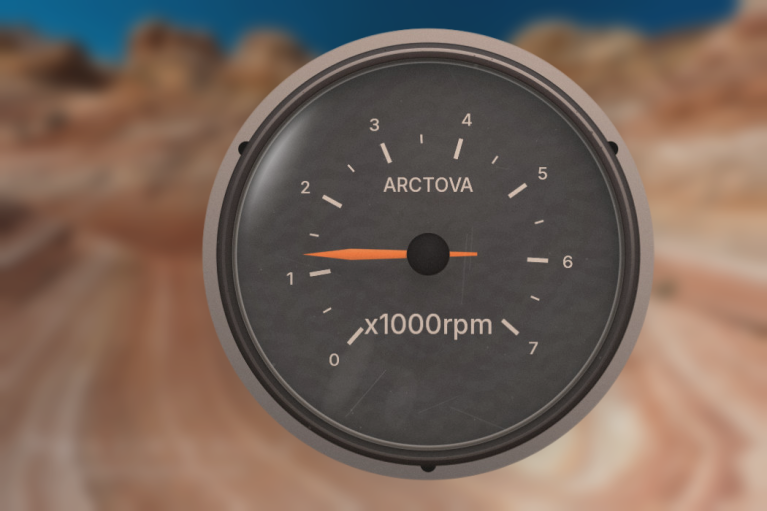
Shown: 1250 rpm
